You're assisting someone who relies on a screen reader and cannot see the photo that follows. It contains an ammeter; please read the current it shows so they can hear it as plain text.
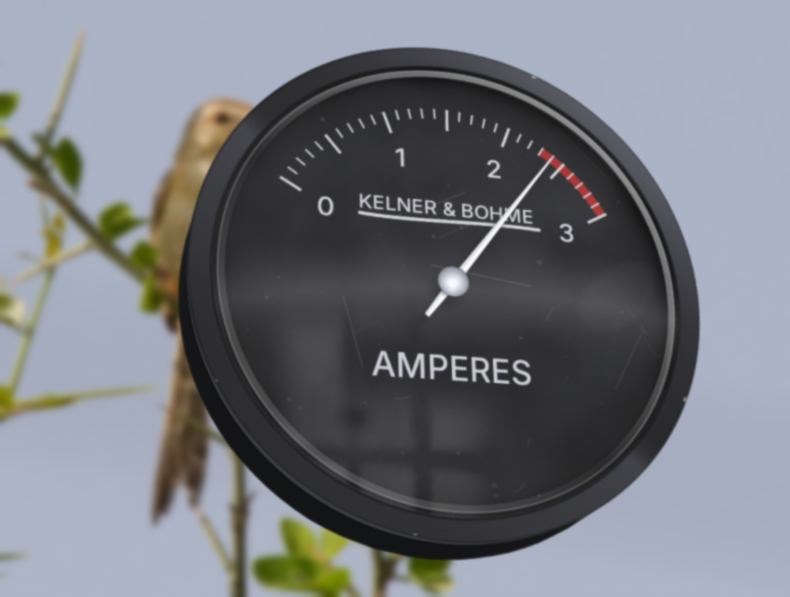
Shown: 2.4 A
